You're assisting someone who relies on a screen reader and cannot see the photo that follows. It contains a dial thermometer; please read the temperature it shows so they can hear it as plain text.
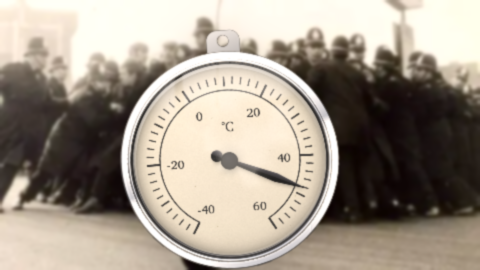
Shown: 48 °C
